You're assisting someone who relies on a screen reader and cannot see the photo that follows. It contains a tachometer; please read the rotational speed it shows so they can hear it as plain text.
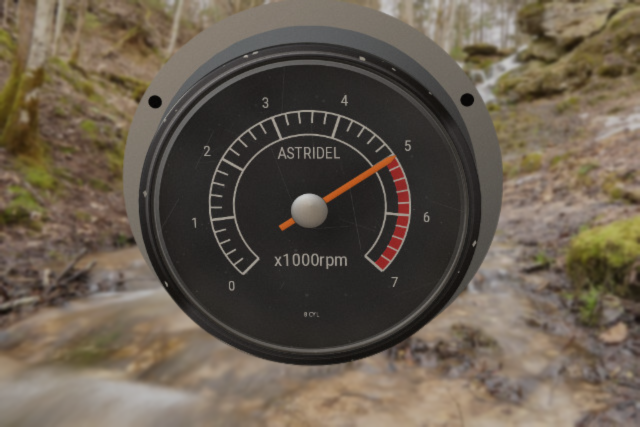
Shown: 5000 rpm
